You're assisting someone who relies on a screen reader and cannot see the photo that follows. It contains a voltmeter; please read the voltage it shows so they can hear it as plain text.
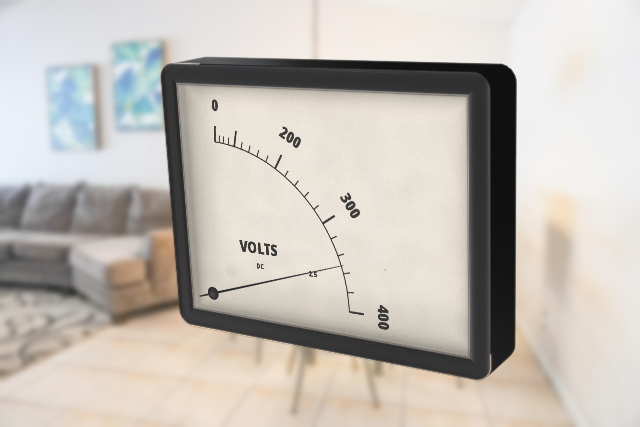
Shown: 350 V
